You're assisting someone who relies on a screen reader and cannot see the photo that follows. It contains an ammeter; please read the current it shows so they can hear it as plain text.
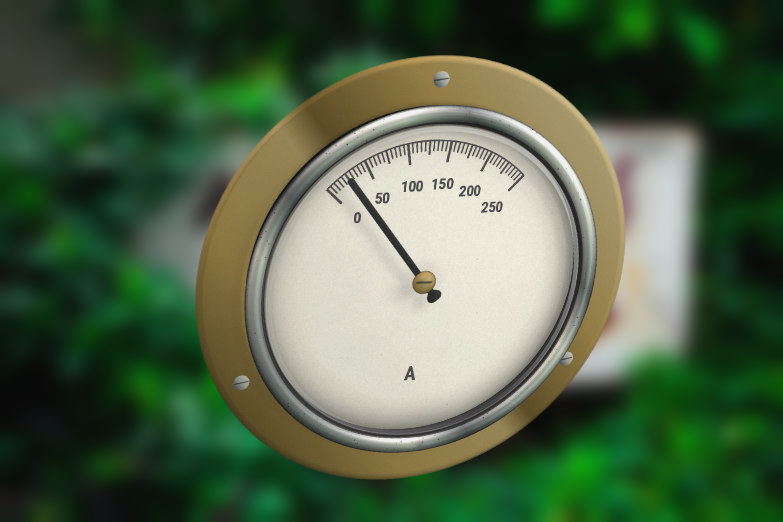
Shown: 25 A
